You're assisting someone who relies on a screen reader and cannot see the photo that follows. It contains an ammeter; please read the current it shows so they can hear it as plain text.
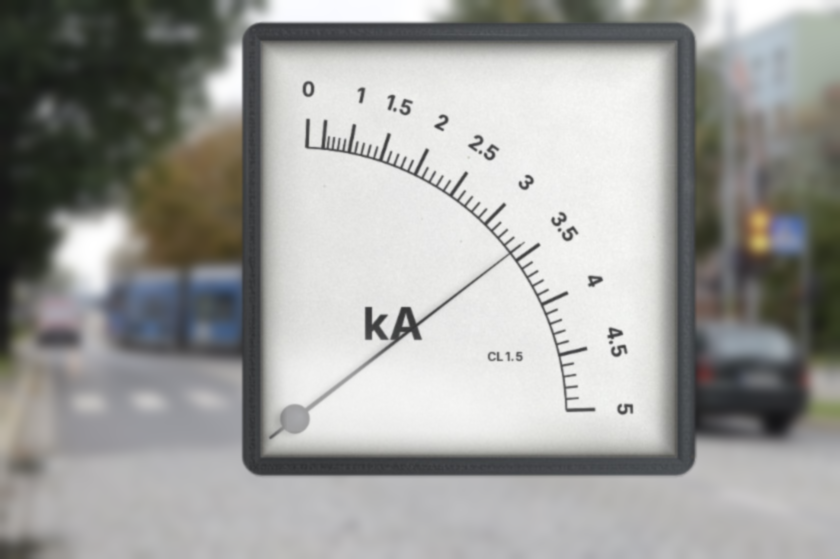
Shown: 3.4 kA
